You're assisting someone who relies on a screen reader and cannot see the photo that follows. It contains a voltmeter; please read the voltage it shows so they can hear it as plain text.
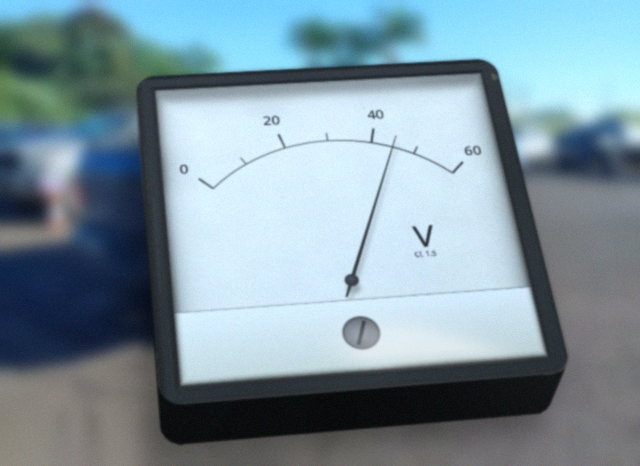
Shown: 45 V
